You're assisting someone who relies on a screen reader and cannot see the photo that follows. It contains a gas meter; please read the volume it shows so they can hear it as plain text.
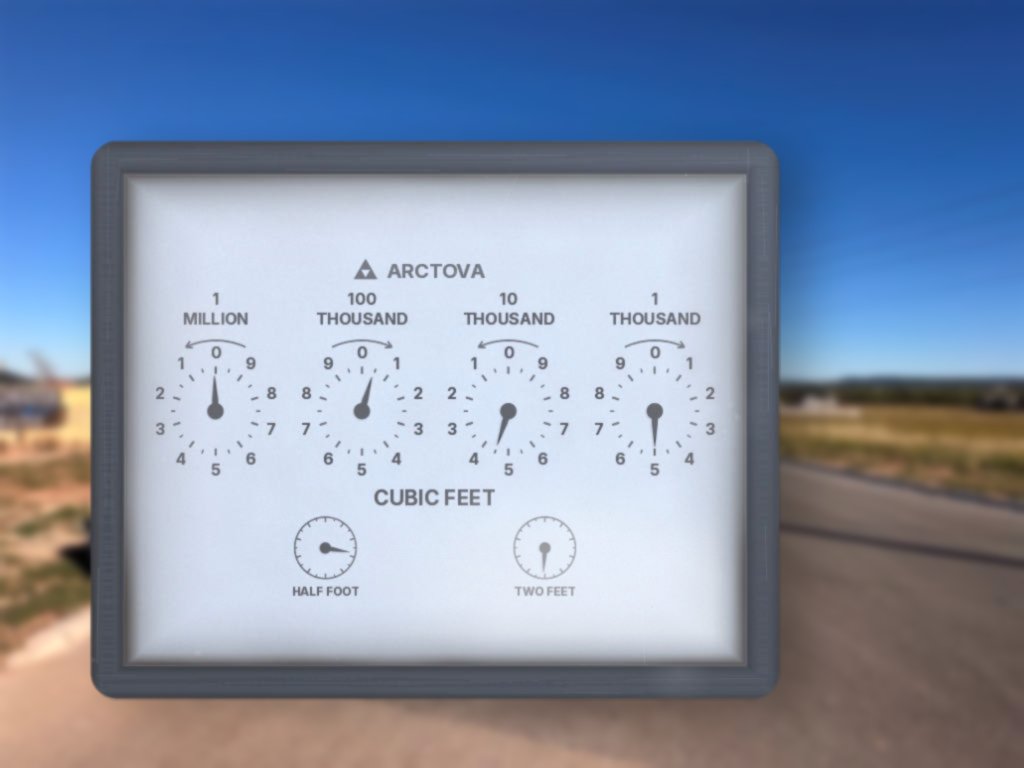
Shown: 4500 ft³
